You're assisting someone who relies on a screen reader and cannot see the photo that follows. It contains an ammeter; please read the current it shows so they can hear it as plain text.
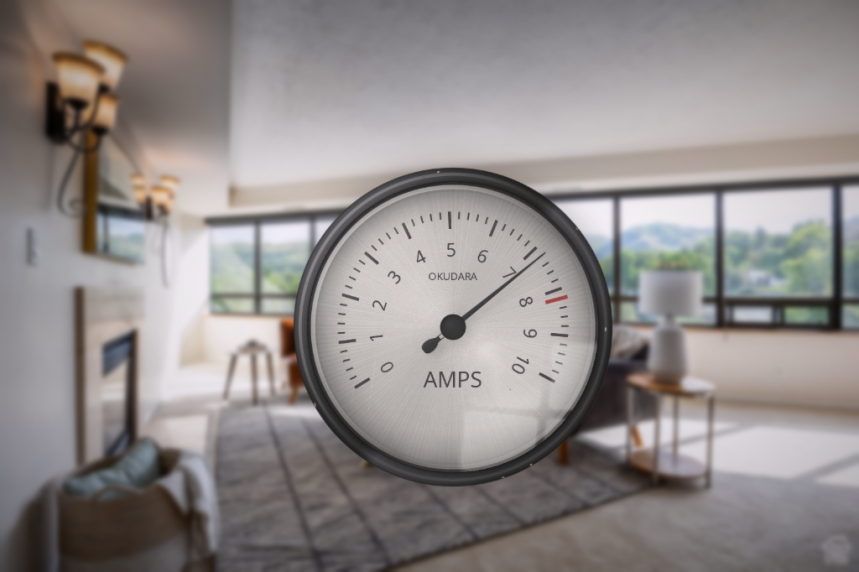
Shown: 7.2 A
